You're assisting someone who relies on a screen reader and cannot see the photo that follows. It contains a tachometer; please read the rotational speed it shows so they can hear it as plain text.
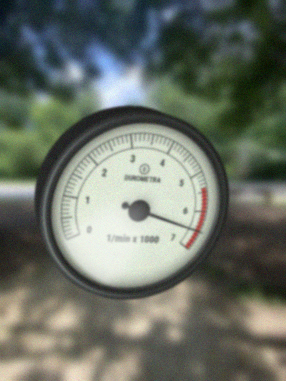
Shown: 6500 rpm
